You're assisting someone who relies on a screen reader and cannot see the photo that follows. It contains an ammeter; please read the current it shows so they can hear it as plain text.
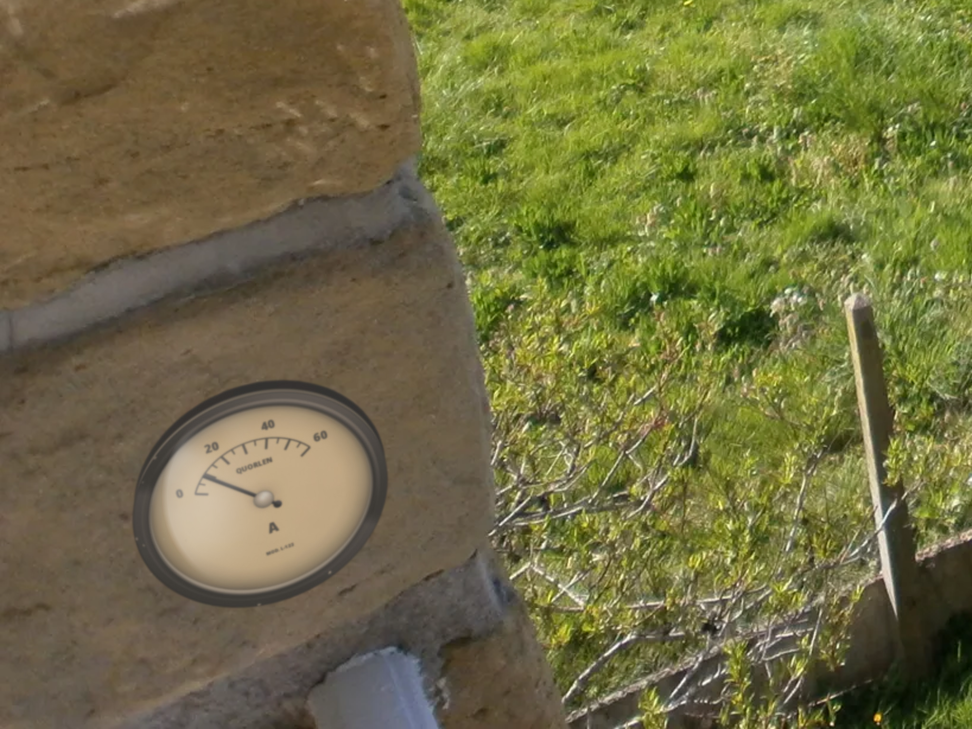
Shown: 10 A
